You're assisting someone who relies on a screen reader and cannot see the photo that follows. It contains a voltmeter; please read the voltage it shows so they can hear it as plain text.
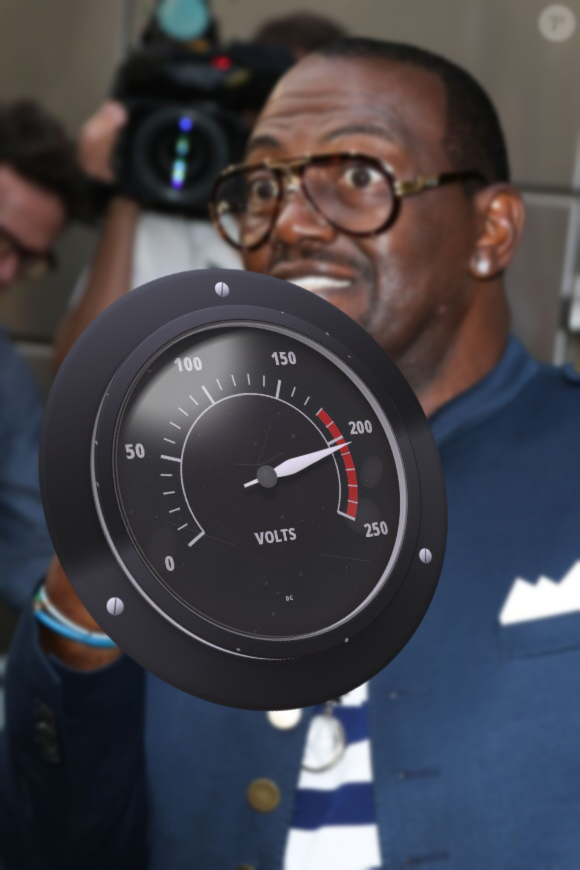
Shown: 205 V
